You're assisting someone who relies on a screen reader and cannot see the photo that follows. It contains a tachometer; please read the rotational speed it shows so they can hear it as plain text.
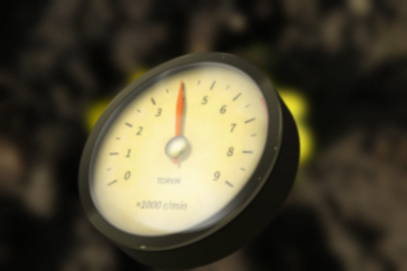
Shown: 4000 rpm
